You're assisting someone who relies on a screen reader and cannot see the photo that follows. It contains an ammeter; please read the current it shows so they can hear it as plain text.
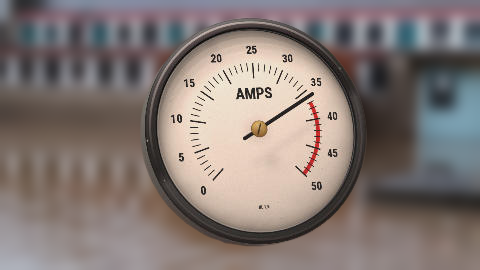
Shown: 36 A
